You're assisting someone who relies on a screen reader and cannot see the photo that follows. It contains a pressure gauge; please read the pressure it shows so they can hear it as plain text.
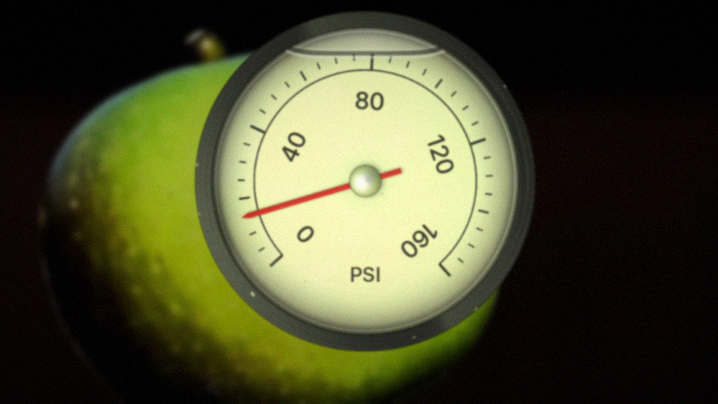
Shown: 15 psi
